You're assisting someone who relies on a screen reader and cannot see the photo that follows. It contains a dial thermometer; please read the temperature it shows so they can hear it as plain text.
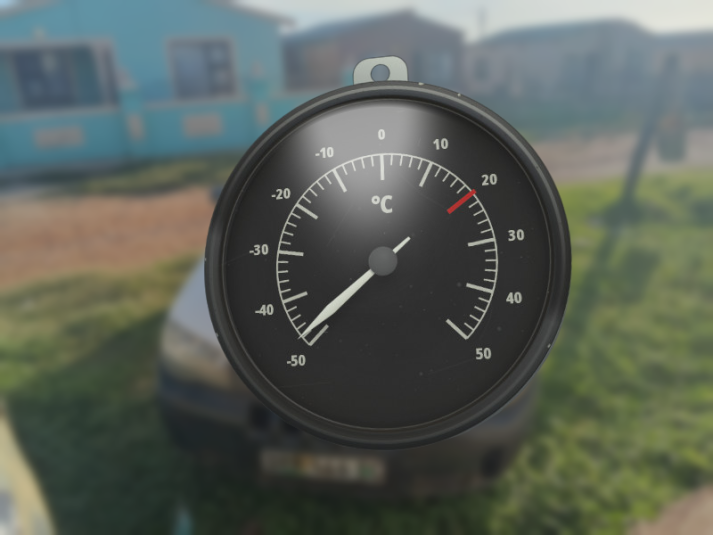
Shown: -48 °C
